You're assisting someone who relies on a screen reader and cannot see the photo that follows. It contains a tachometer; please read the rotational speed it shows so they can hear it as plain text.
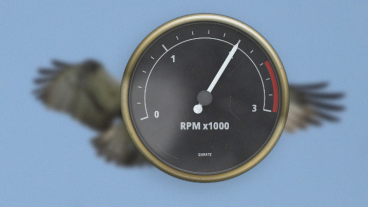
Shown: 2000 rpm
